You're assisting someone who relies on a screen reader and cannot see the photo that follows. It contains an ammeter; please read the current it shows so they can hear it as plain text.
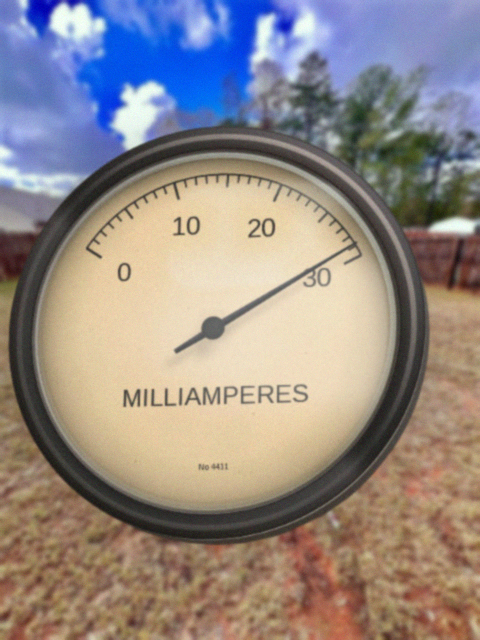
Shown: 29 mA
